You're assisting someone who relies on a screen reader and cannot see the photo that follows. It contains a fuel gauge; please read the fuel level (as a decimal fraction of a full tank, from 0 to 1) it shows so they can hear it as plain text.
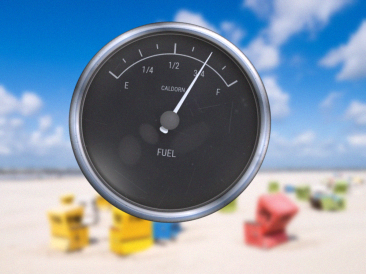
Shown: 0.75
